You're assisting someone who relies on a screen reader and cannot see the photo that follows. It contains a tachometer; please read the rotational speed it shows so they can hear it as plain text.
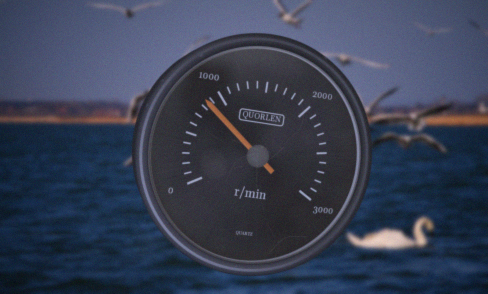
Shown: 850 rpm
